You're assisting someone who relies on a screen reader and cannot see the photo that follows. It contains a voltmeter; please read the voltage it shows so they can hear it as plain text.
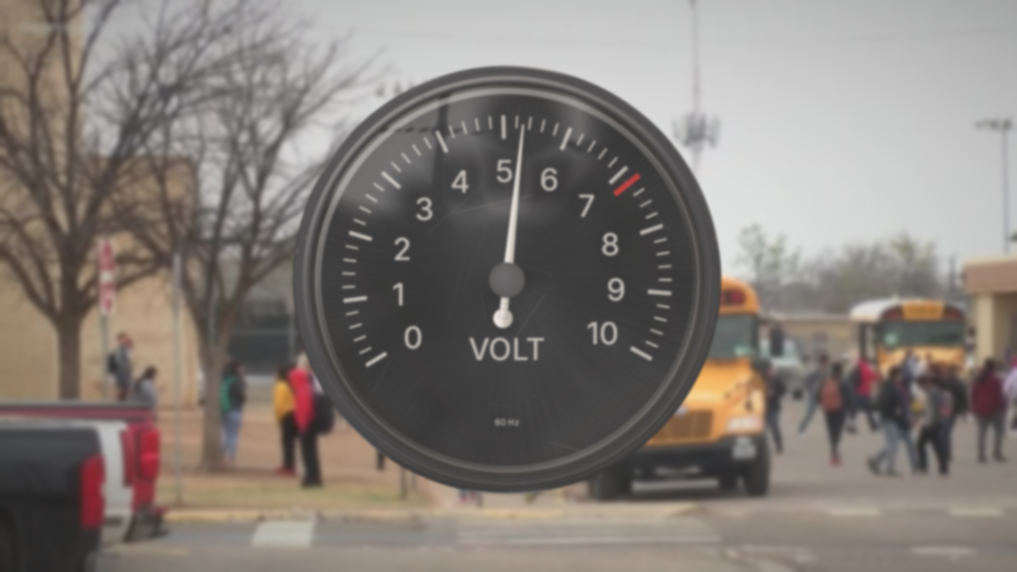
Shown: 5.3 V
